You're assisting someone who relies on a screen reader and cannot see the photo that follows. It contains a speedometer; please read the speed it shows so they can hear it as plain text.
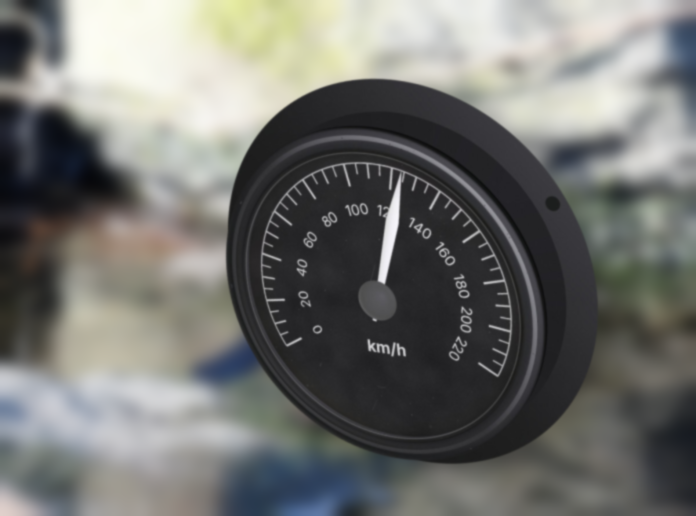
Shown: 125 km/h
